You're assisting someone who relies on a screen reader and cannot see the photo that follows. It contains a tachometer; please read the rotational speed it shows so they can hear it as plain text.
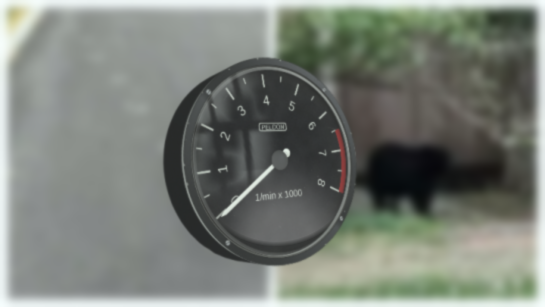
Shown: 0 rpm
